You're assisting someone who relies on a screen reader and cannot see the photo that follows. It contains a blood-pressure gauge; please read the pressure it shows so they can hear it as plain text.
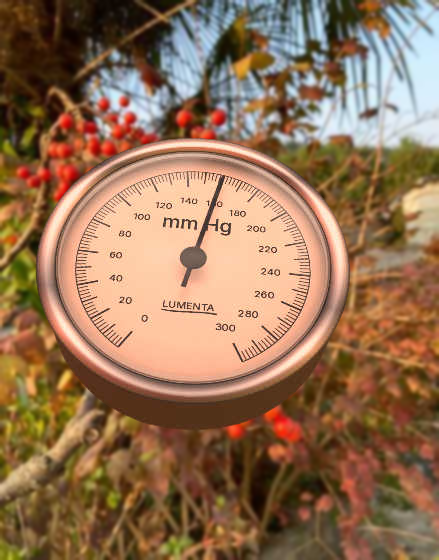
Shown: 160 mmHg
